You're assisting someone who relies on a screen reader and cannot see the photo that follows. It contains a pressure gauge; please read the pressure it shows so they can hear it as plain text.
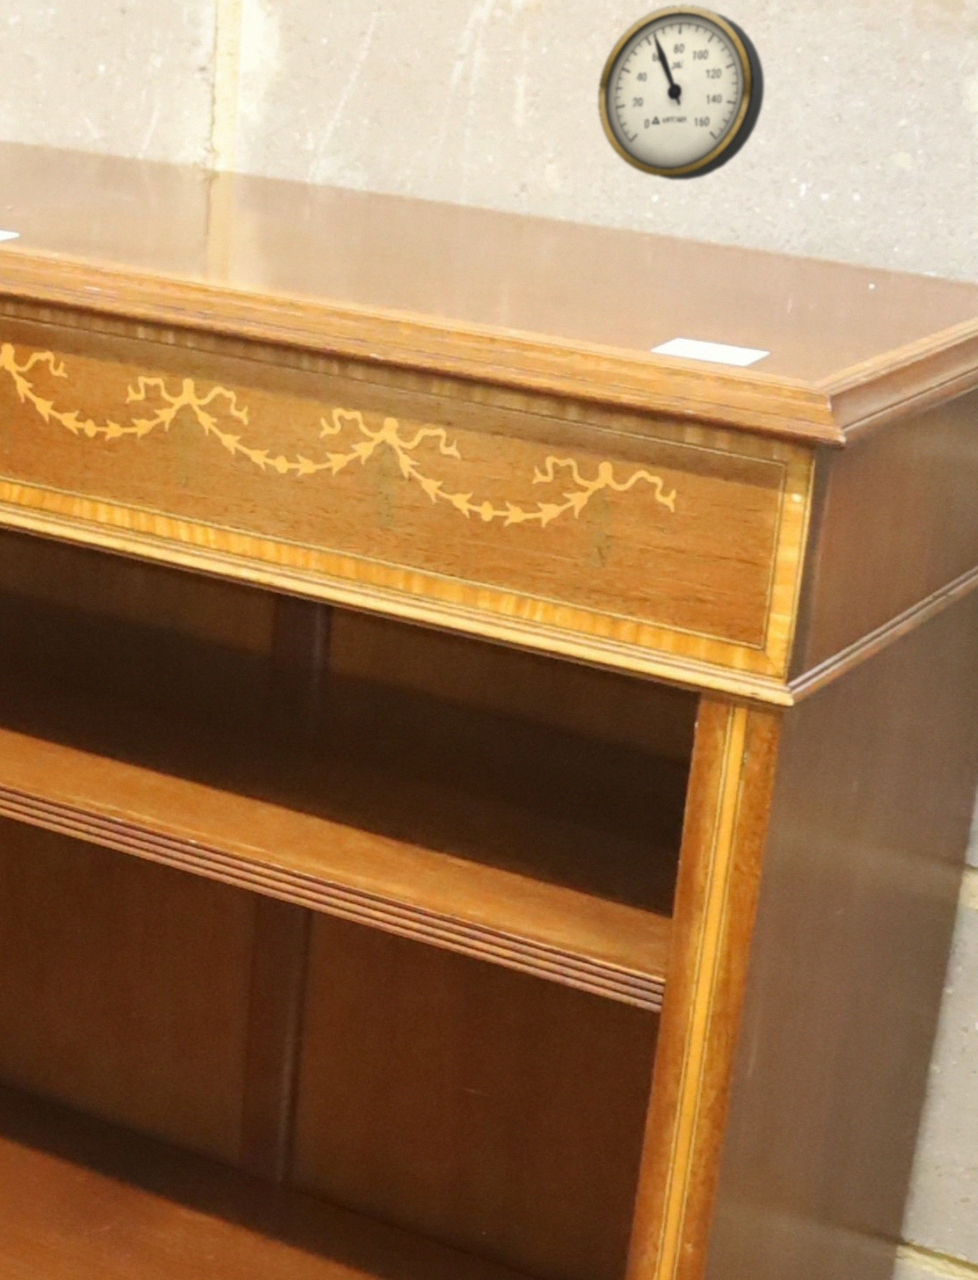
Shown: 65 psi
